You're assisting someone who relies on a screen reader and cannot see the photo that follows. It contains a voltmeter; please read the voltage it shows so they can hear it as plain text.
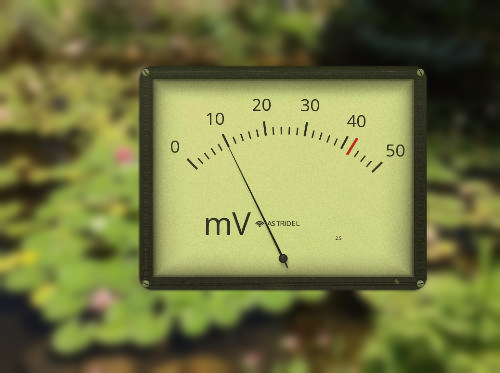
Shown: 10 mV
